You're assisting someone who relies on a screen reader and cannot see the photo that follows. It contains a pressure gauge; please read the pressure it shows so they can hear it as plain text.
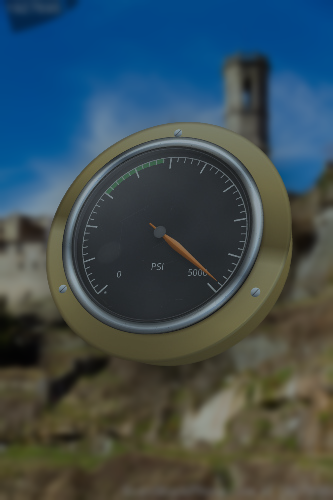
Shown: 4900 psi
